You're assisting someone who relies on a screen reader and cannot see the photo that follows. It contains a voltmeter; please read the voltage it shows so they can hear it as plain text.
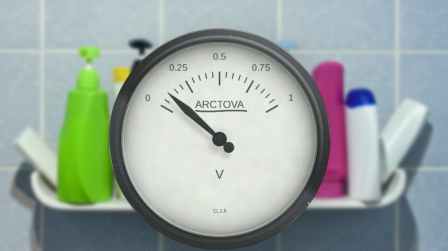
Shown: 0.1 V
